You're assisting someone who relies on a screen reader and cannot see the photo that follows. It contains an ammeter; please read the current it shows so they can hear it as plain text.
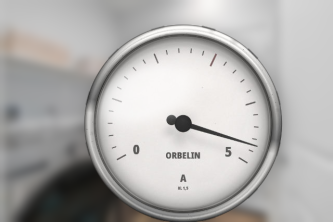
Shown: 4.7 A
